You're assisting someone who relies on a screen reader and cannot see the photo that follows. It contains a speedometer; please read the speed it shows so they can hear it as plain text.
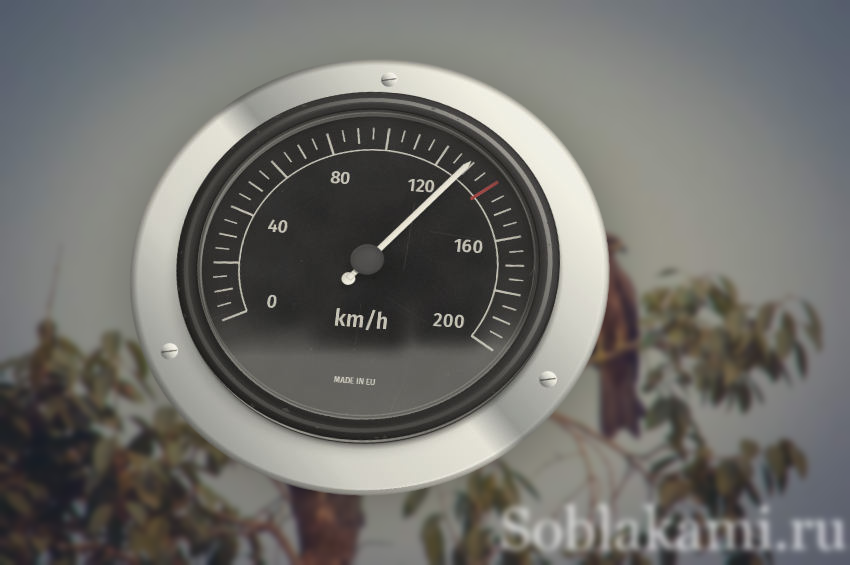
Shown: 130 km/h
